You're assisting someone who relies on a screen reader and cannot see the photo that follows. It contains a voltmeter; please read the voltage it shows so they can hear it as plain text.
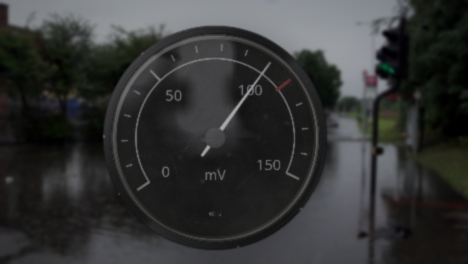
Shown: 100 mV
